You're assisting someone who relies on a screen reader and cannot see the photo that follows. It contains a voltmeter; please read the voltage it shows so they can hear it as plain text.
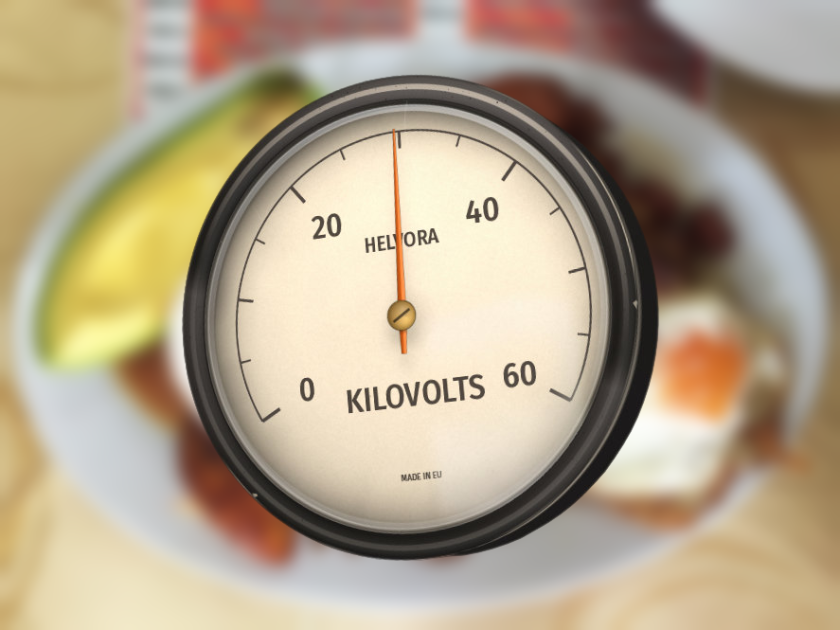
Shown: 30 kV
